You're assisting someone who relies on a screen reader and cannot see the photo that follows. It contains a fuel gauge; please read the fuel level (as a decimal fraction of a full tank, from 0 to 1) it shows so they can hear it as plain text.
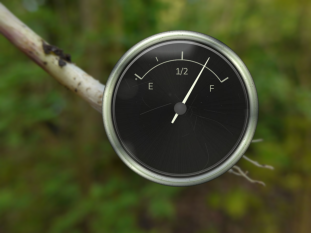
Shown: 0.75
